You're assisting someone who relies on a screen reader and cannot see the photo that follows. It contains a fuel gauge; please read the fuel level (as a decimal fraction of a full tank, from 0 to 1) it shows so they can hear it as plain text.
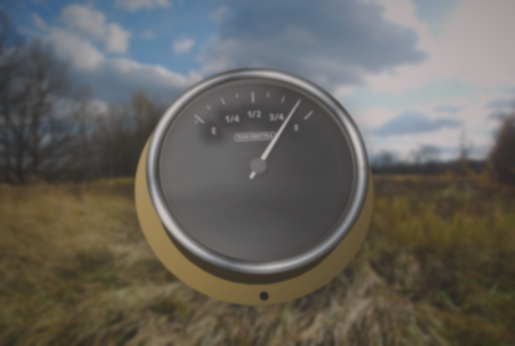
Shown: 0.875
